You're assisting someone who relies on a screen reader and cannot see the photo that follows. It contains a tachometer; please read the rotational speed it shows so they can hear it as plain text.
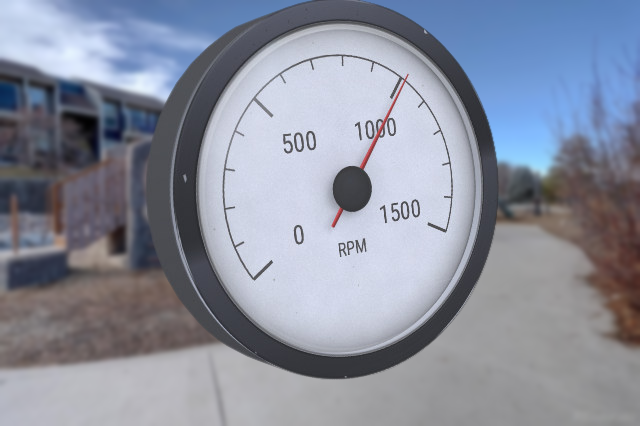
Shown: 1000 rpm
